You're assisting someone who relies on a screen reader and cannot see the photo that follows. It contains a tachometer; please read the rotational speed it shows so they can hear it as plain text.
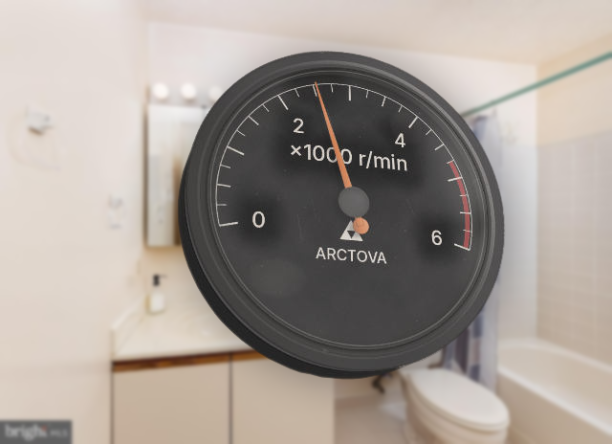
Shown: 2500 rpm
